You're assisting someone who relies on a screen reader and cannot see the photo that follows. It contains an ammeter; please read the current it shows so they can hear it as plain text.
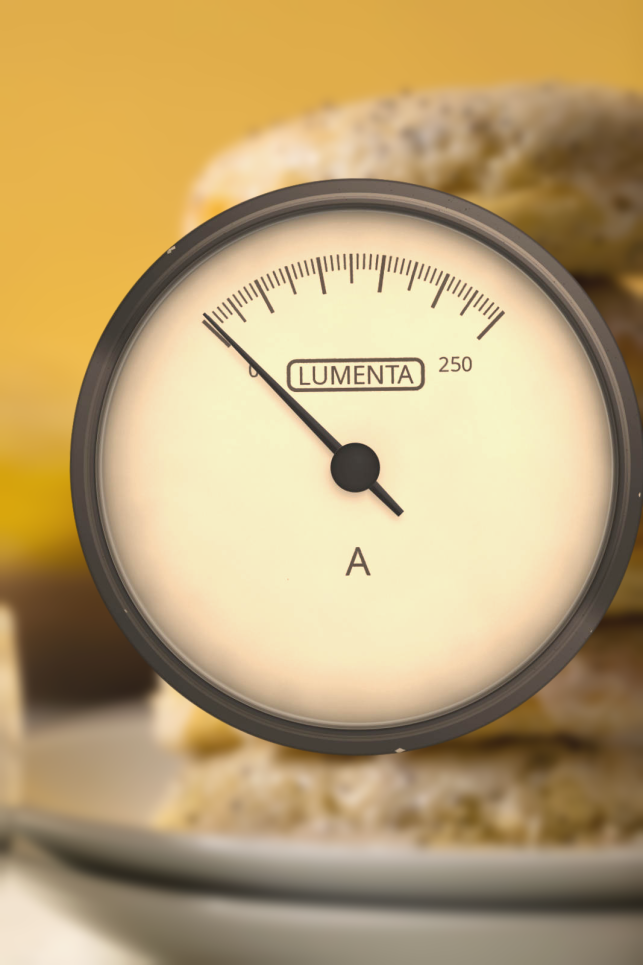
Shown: 5 A
